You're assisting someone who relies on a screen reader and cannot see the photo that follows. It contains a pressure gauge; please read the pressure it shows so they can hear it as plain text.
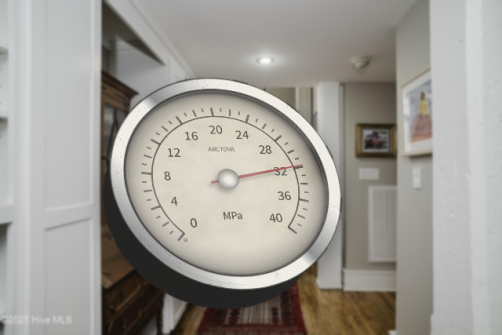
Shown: 32 MPa
